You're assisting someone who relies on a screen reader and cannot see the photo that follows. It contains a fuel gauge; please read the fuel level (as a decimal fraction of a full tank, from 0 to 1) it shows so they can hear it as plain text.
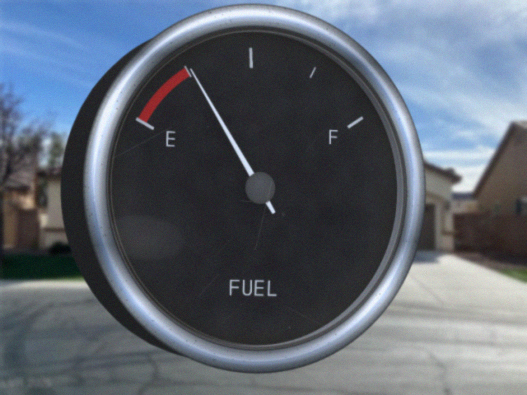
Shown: 0.25
